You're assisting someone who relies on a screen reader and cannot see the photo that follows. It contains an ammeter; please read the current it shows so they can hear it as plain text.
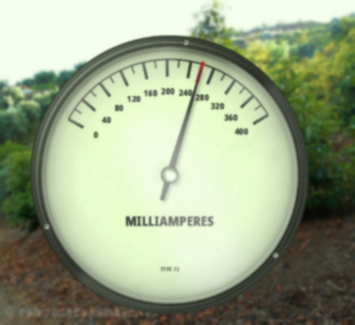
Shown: 260 mA
